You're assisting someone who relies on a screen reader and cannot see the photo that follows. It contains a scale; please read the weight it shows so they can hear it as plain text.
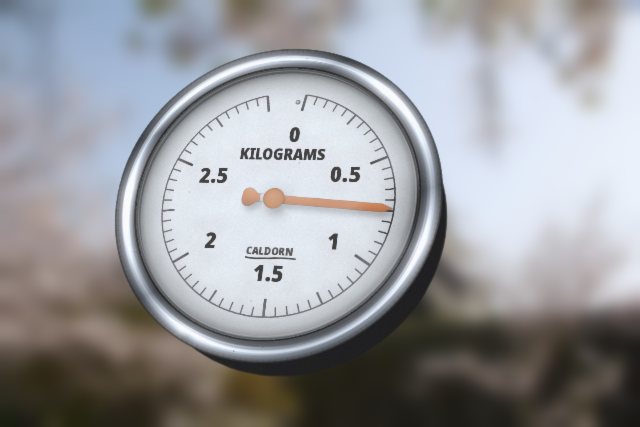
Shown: 0.75 kg
